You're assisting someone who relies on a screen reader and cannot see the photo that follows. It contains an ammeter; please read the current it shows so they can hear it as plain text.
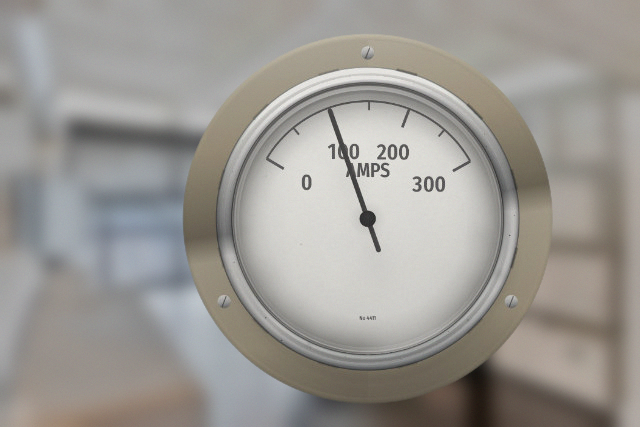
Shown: 100 A
